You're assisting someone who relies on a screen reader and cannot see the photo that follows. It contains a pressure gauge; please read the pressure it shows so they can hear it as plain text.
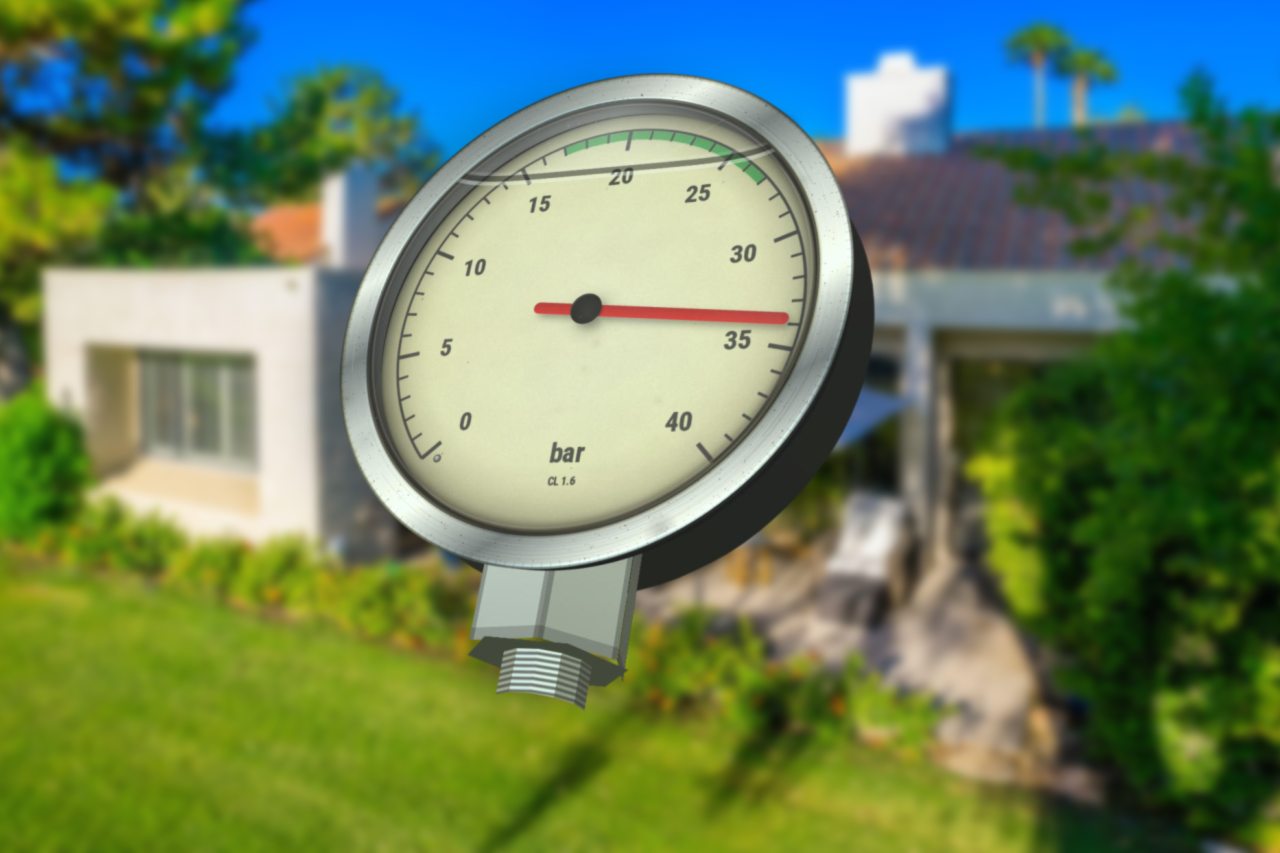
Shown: 34 bar
